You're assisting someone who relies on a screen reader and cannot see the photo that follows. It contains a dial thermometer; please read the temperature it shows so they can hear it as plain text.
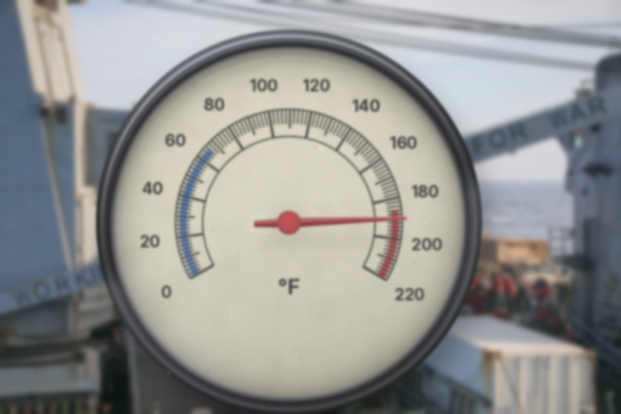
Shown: 190 °F
